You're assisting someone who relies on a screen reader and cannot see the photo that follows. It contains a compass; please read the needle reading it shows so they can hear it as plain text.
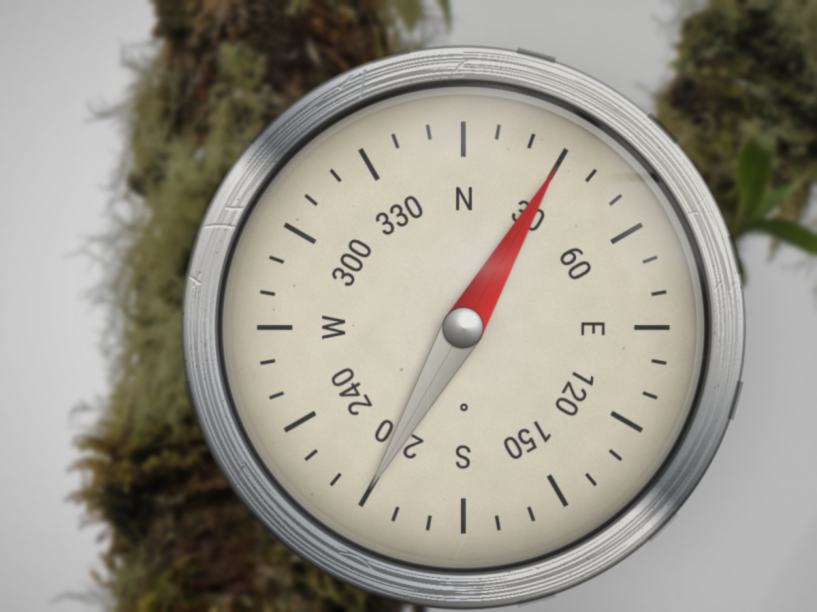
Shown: 30 °
